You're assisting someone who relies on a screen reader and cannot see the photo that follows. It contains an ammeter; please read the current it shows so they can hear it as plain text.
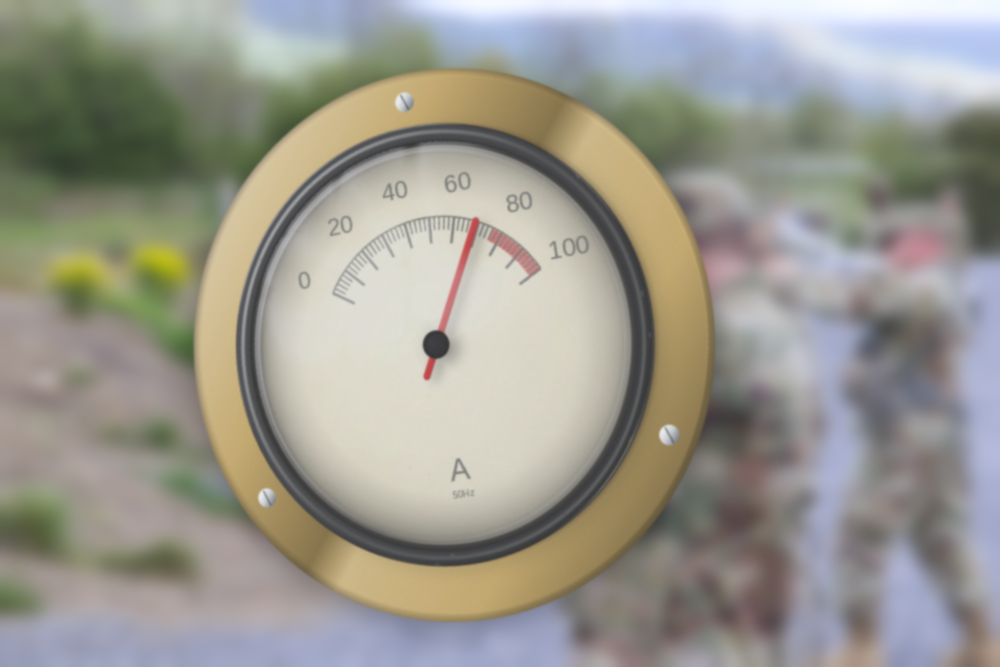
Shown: 70 A
